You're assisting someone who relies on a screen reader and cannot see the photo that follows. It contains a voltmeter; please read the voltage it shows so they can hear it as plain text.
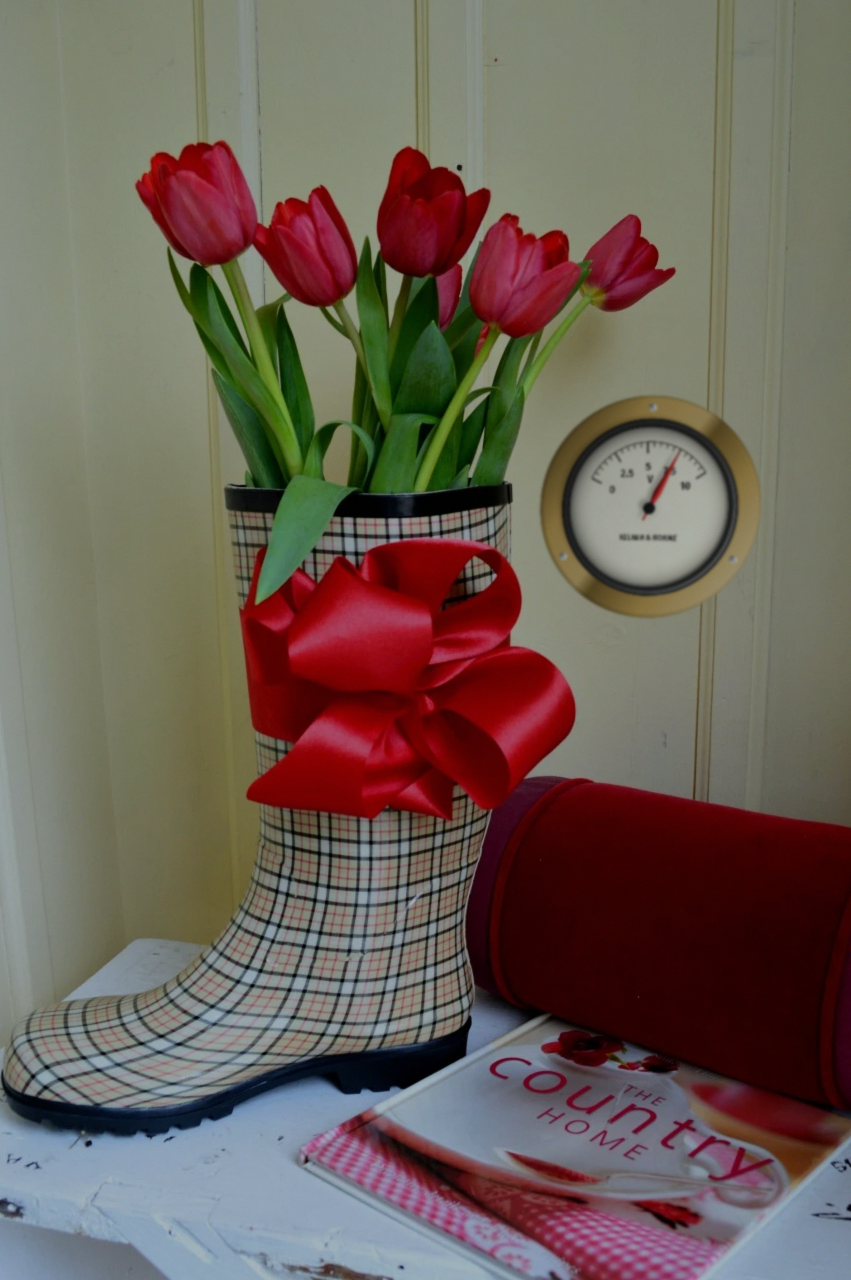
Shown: 7.5 V
